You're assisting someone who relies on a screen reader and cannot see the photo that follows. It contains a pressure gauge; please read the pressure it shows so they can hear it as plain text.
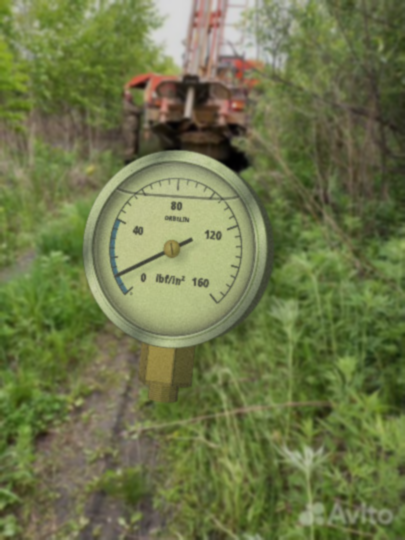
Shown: 10 psi
